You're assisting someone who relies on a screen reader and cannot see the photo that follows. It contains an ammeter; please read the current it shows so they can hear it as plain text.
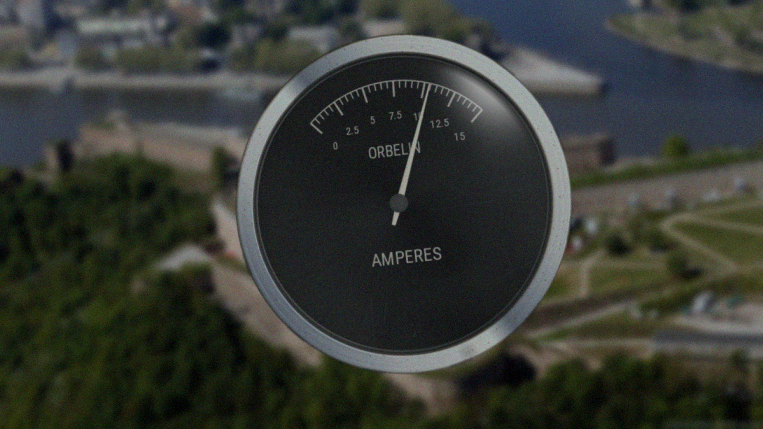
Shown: 10.5 A
